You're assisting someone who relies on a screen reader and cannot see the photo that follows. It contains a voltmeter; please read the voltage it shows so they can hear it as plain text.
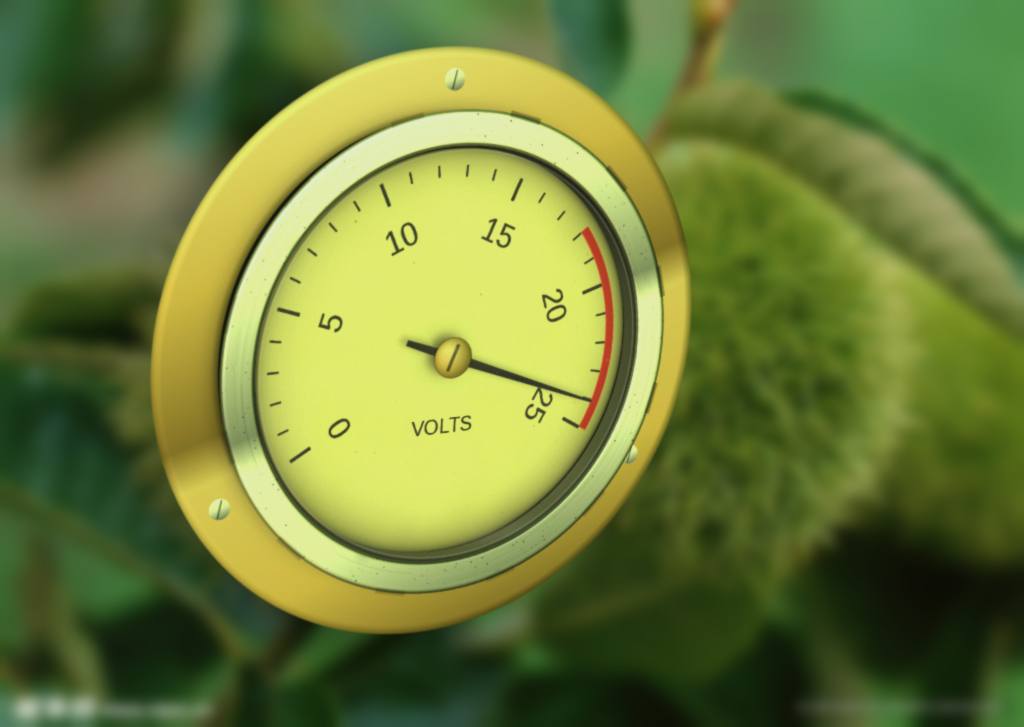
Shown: 24 V
